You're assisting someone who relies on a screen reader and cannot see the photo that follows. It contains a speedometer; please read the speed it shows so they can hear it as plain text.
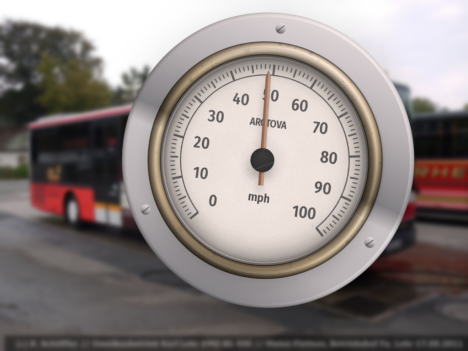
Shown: 49 mph
